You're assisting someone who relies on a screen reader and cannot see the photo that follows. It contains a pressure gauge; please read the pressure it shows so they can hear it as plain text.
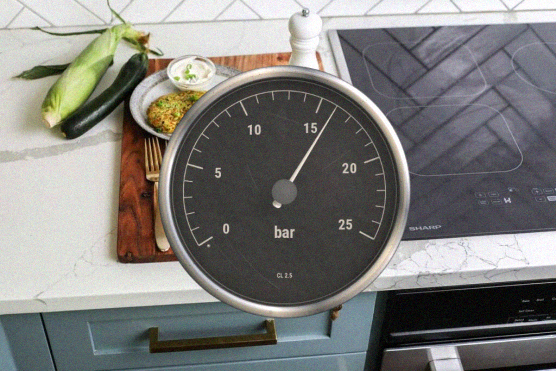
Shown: 16 bar
